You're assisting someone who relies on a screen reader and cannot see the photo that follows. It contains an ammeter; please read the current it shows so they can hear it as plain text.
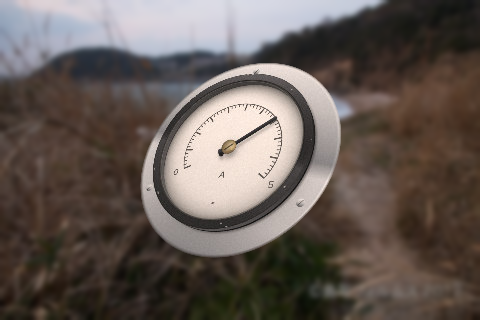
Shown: 3.5 A
